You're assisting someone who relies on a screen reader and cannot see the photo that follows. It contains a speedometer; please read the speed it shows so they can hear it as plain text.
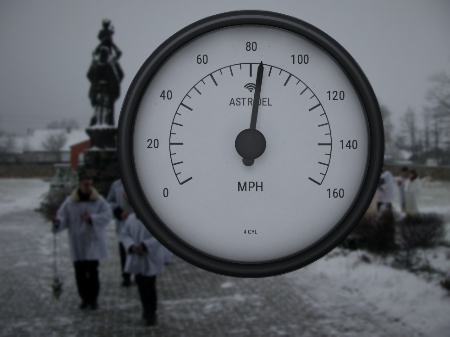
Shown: 85 mph
